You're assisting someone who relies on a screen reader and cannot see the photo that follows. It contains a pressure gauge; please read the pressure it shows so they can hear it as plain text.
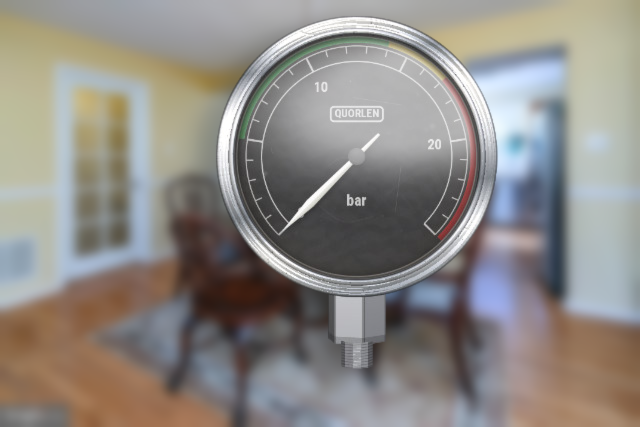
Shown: 0 bar
